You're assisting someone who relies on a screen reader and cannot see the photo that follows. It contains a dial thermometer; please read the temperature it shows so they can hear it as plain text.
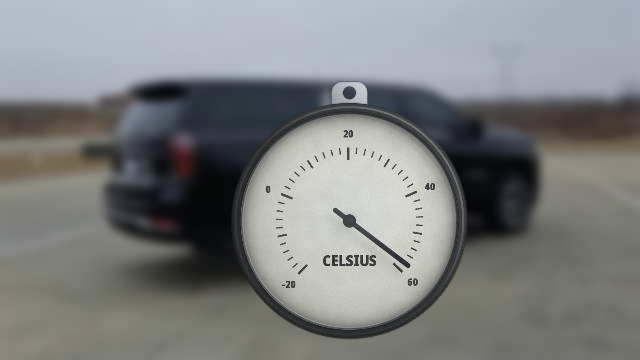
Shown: 58 °C
